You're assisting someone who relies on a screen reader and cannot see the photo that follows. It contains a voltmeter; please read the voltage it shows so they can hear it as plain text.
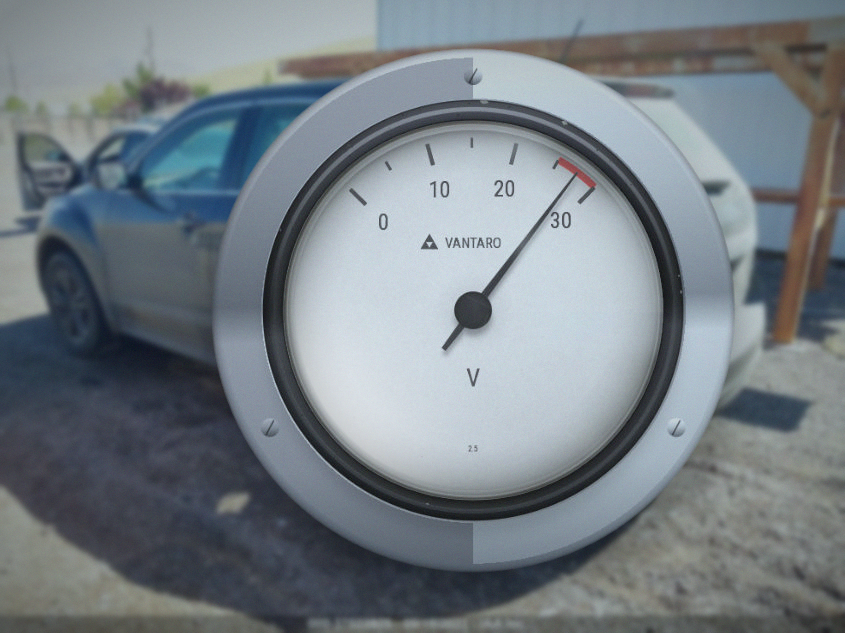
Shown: 27.5 V
